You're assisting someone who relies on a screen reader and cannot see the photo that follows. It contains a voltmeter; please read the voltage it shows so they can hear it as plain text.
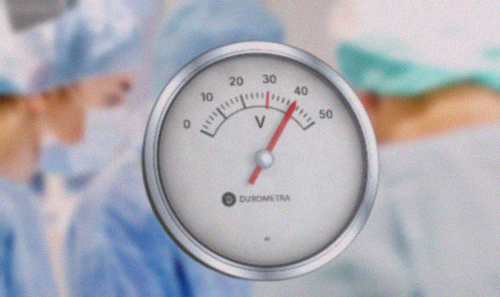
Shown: 40 V
